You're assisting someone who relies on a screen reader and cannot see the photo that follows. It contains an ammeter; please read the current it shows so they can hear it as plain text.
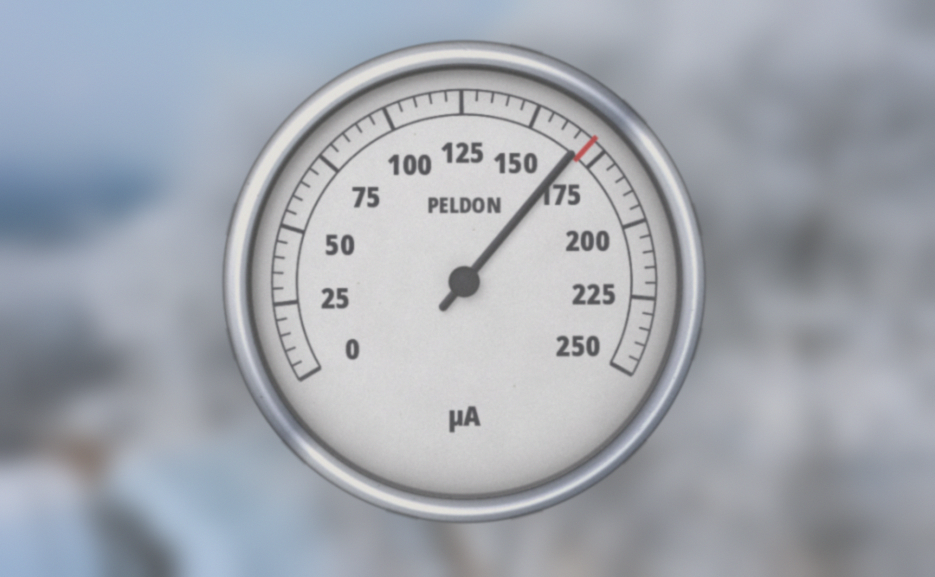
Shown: 167.5 µA
